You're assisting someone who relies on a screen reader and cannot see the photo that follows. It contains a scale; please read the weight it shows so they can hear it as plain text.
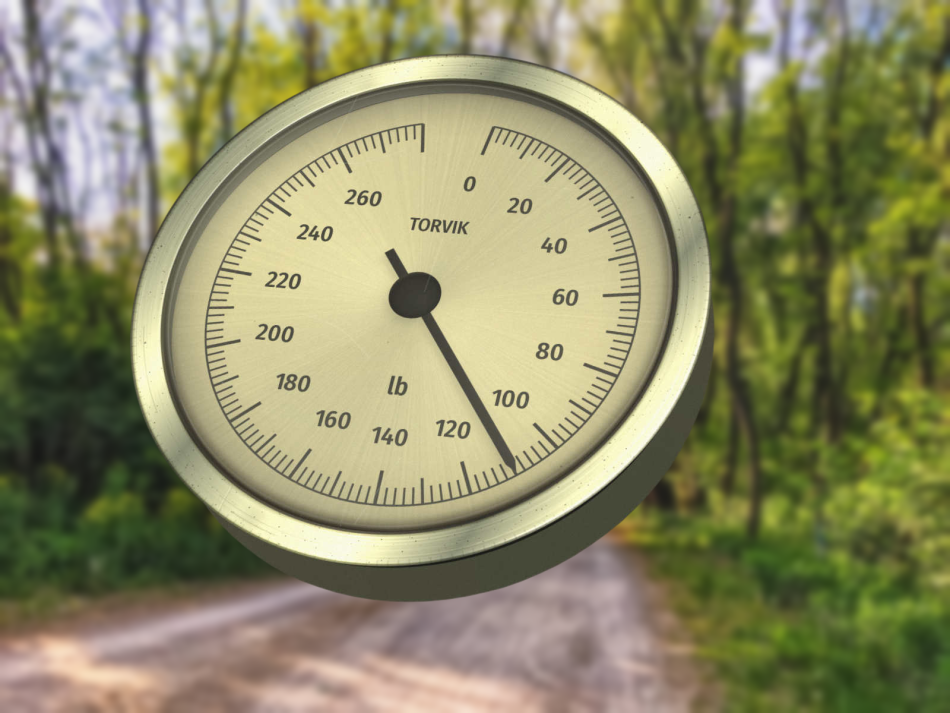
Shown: 110 lb
